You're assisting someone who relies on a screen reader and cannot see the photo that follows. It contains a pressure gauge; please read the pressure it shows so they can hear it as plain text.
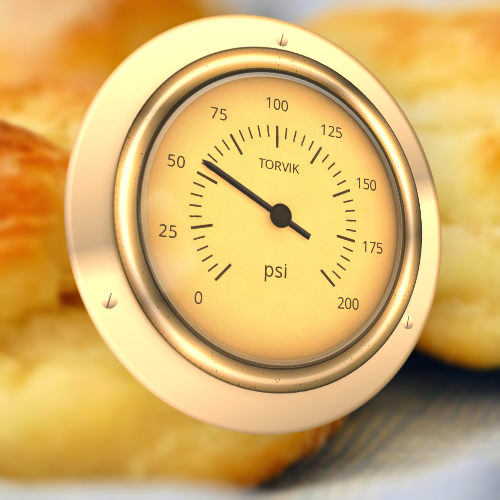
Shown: 55 psi
